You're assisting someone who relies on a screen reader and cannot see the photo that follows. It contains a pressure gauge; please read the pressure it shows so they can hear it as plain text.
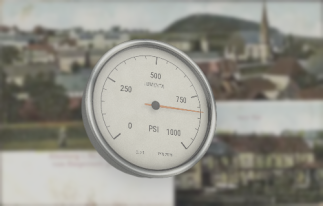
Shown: 825 psi
